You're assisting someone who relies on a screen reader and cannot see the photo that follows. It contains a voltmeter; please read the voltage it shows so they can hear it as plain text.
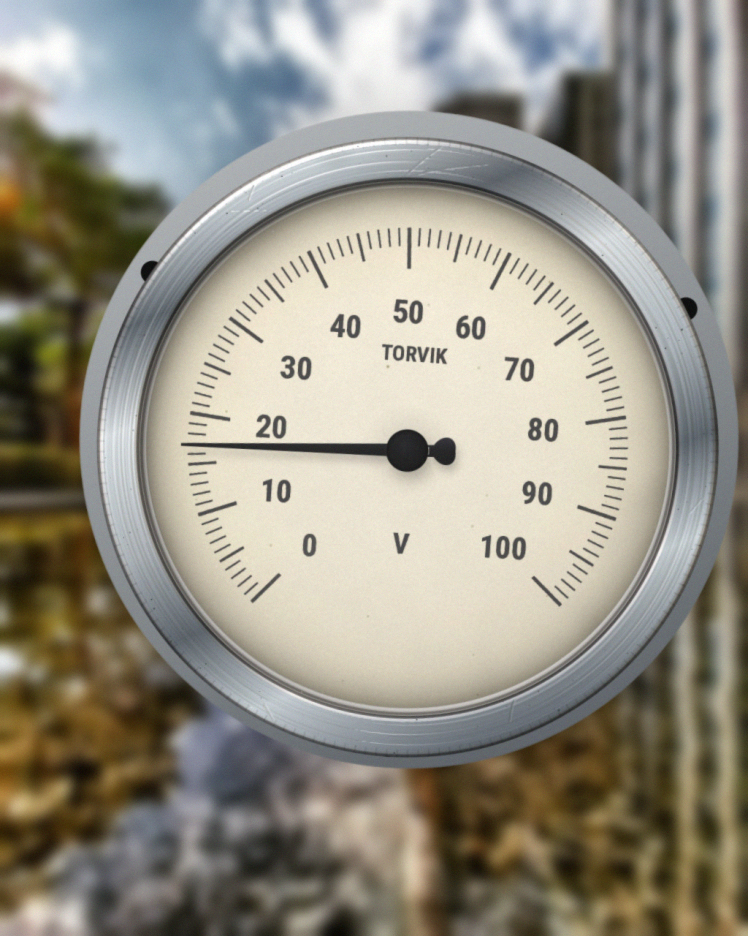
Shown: 17 V
